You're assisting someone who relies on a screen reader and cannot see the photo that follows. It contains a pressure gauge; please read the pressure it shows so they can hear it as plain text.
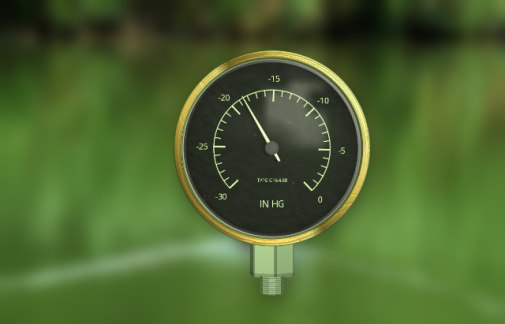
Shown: -18.5 inHg
